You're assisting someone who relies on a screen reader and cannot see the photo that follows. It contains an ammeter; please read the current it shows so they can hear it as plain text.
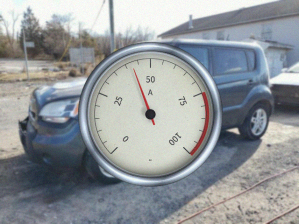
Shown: 42.5 A
